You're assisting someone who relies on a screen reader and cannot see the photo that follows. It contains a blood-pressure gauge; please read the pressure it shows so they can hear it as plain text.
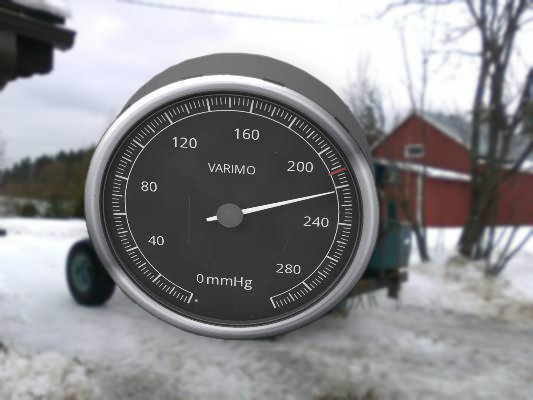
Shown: 220 mmHg
